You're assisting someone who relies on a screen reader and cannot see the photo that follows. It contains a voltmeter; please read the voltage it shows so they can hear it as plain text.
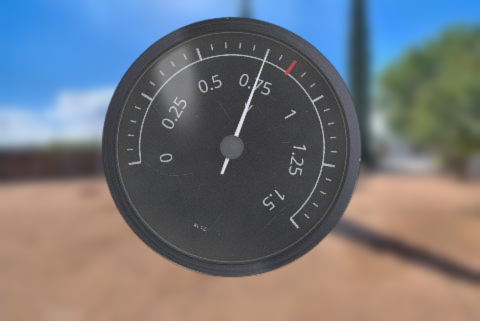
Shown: 0.75 V
